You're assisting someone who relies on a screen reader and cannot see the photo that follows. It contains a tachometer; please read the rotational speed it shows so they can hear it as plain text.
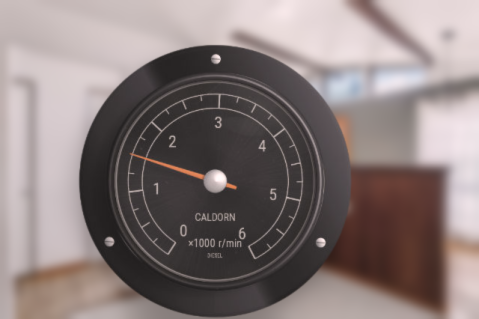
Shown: 1500 rpm
